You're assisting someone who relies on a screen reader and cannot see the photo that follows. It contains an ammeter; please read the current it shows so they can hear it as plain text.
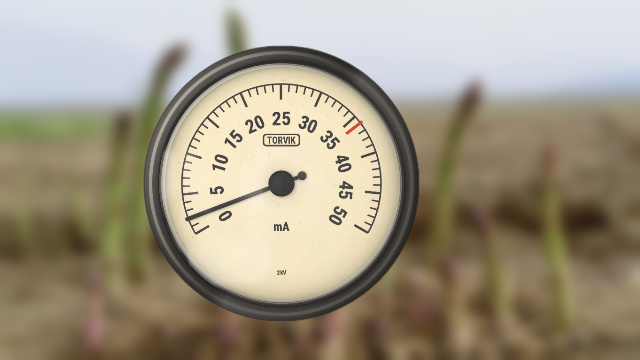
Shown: 2 mA
